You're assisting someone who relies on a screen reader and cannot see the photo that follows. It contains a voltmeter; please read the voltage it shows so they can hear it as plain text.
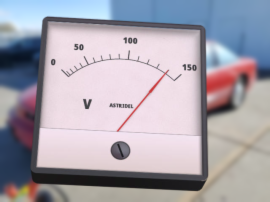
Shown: 140 V
